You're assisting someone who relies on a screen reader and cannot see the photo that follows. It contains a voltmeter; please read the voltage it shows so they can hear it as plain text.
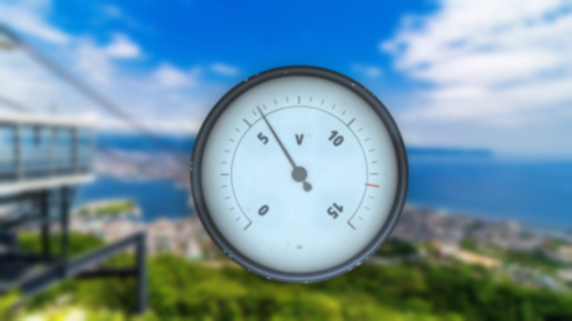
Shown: 5.75 V
